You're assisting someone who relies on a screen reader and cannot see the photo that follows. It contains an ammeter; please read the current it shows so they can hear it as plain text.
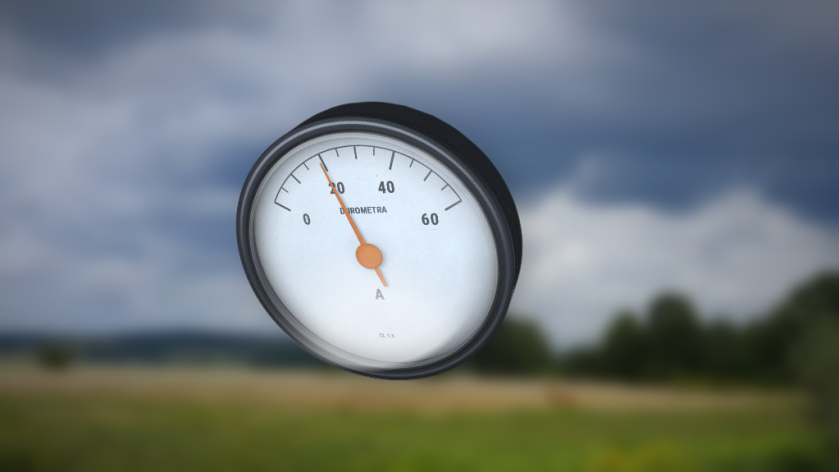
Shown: 20 A
